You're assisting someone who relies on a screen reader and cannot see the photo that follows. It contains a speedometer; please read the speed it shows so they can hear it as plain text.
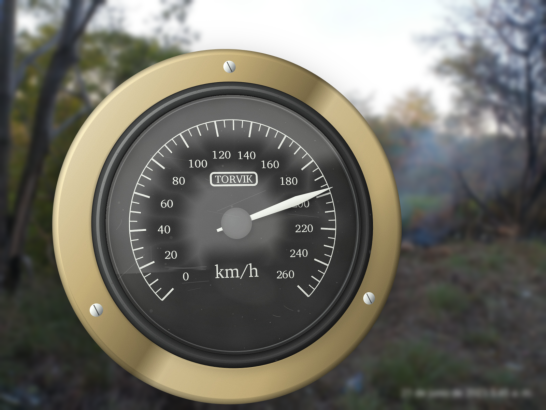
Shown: 197.5 km/h
